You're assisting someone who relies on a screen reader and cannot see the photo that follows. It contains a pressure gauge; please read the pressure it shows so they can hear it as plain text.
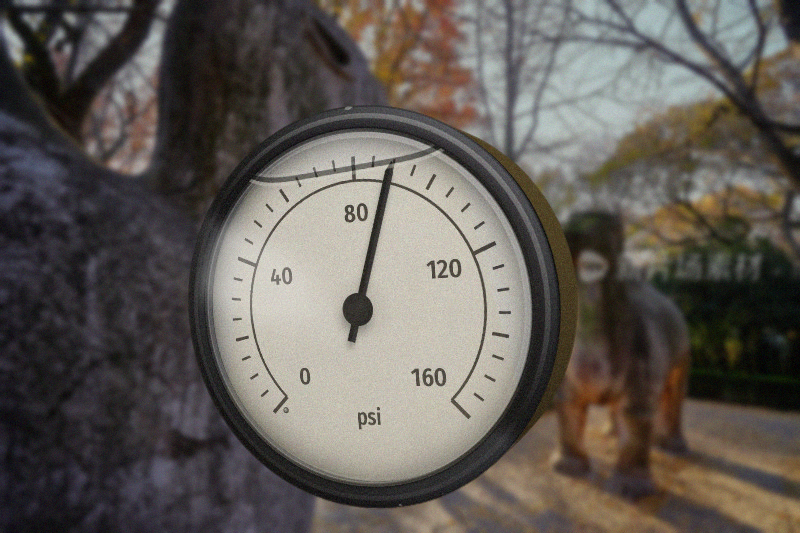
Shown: 90 psi
